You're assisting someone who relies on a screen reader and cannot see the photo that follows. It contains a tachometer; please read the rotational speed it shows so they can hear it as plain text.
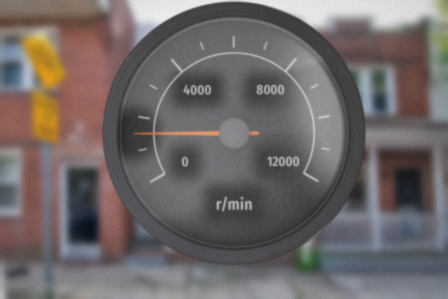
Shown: 1500 rpm
